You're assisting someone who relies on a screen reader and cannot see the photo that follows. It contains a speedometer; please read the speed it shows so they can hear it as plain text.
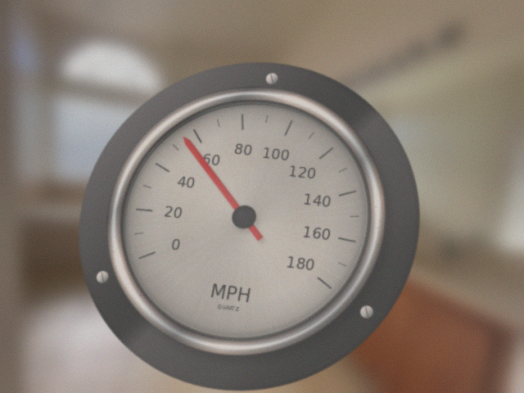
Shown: 55 mph
